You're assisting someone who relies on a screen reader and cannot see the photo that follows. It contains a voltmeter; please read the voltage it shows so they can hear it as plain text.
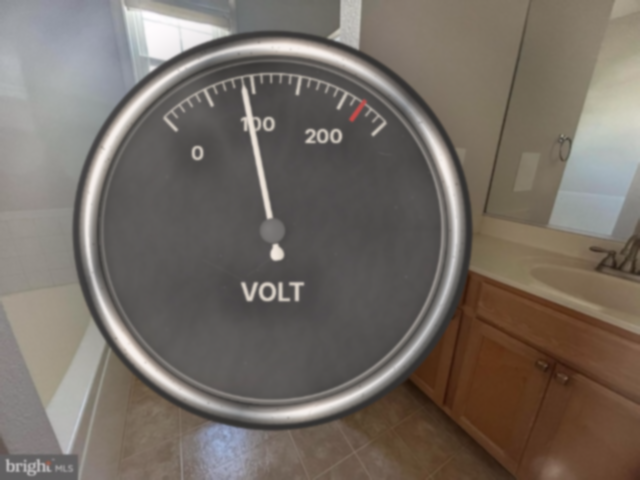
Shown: 90 V
